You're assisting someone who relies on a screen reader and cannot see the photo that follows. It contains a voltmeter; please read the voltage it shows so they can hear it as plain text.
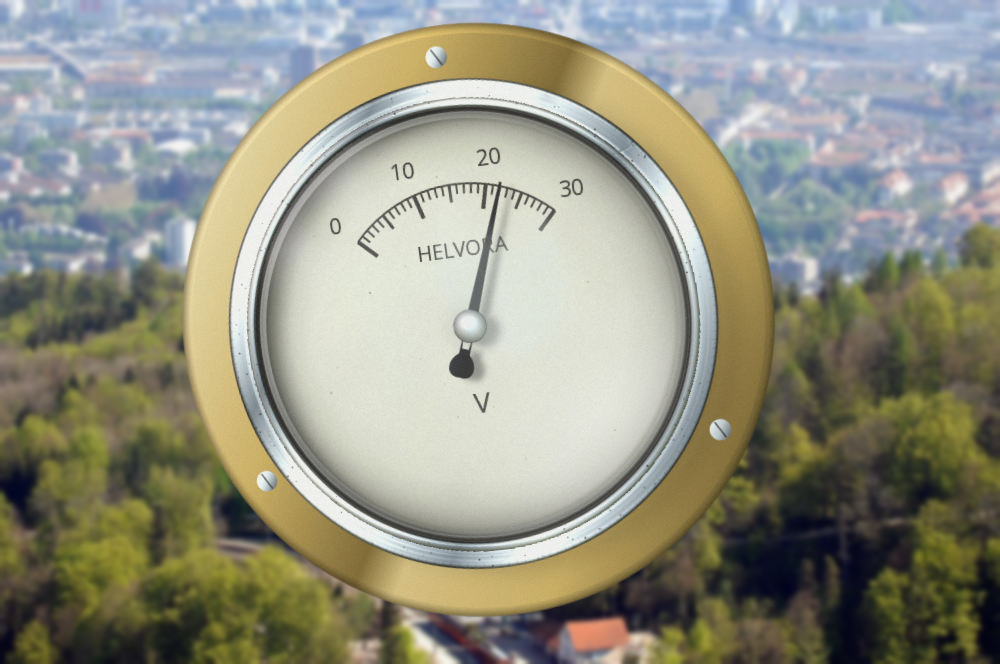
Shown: 22 V
